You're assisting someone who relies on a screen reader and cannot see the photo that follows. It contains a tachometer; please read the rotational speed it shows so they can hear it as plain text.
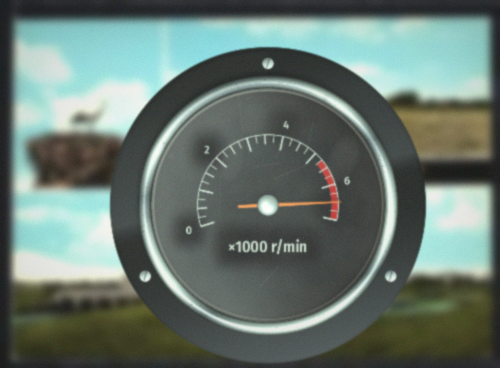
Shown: 6500 rpm
